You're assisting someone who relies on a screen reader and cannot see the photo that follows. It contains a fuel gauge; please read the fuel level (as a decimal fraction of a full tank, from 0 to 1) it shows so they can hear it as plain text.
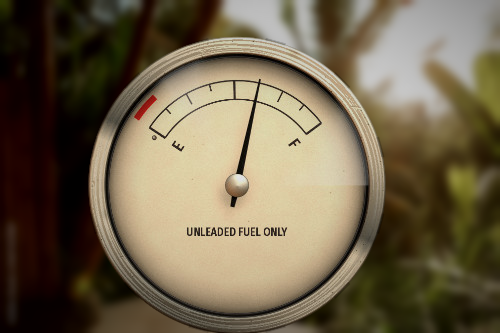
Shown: 0.625
